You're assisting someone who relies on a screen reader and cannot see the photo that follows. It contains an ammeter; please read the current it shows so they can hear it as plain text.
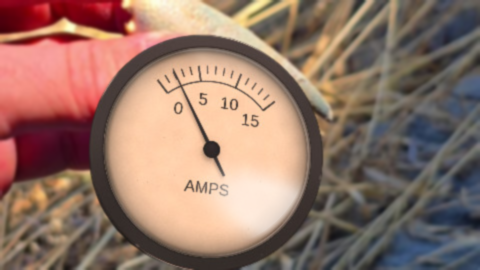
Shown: 2 A
